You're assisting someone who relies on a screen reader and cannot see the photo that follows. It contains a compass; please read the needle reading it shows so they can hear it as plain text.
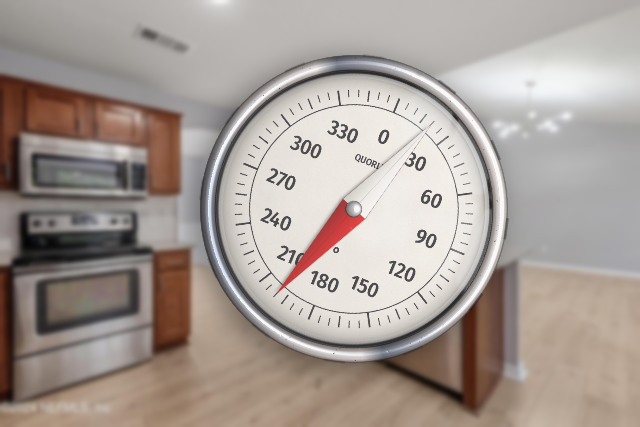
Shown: 200 °
